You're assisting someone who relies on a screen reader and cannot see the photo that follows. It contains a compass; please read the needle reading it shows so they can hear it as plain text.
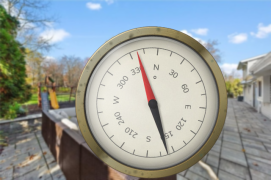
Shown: 337.5 °
